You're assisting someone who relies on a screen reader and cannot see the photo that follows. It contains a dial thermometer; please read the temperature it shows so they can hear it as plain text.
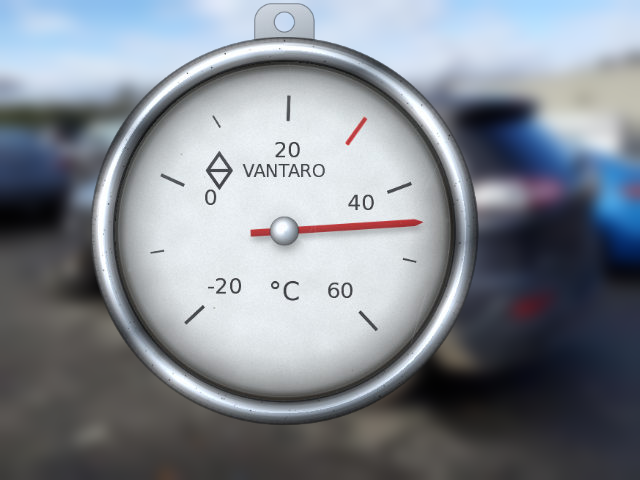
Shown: 45 °C
